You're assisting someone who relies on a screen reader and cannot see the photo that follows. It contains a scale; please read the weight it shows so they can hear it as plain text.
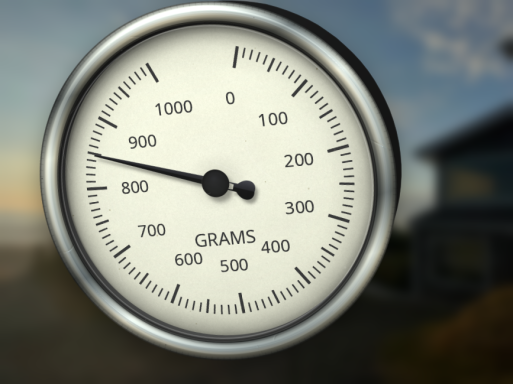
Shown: 850 g
